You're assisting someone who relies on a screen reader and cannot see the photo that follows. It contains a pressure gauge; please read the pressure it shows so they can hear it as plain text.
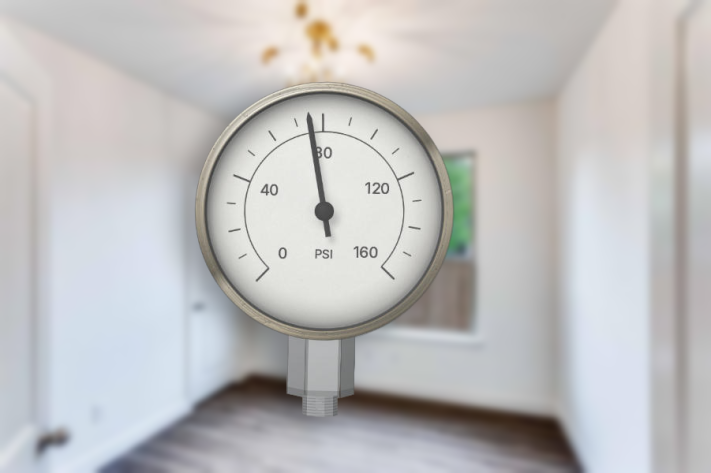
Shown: 75 psi
